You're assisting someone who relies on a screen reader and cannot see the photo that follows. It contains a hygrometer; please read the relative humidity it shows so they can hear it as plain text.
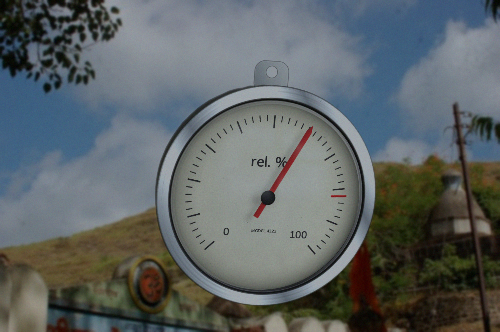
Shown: 60 %
